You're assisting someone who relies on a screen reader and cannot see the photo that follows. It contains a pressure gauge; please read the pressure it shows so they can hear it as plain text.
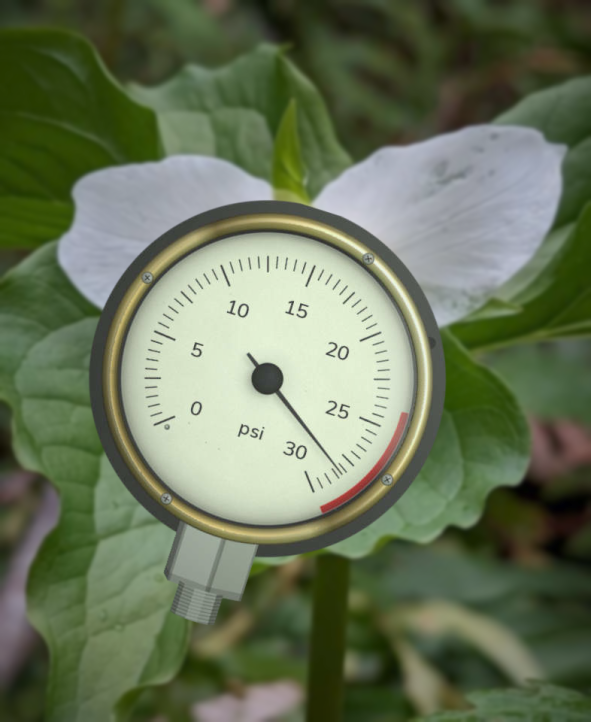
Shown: 28.25 psi
